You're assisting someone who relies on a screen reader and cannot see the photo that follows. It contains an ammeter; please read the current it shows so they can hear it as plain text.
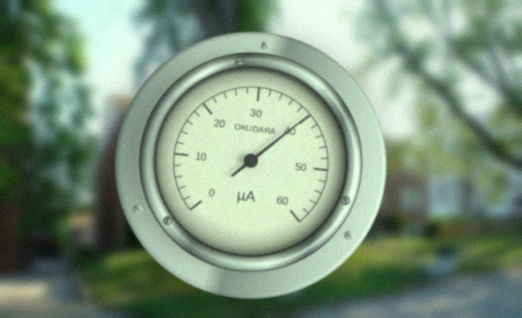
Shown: 40 µA
